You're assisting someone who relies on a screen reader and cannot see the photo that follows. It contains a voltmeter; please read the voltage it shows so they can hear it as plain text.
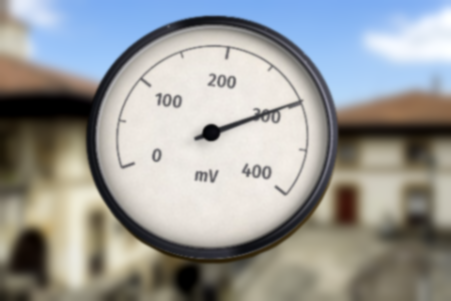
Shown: 300 mV
